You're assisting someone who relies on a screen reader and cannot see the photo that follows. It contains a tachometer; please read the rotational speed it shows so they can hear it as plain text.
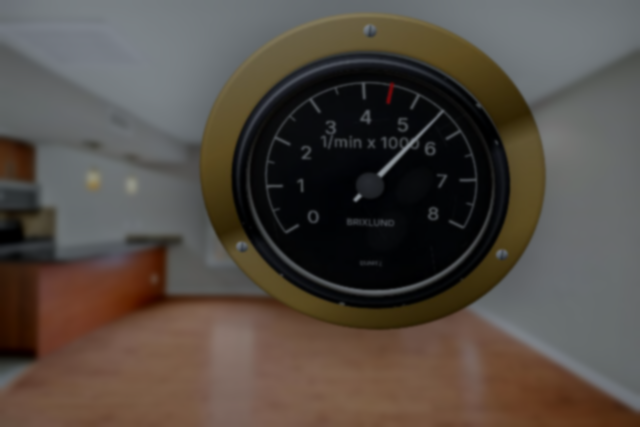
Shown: 5500 rpm
